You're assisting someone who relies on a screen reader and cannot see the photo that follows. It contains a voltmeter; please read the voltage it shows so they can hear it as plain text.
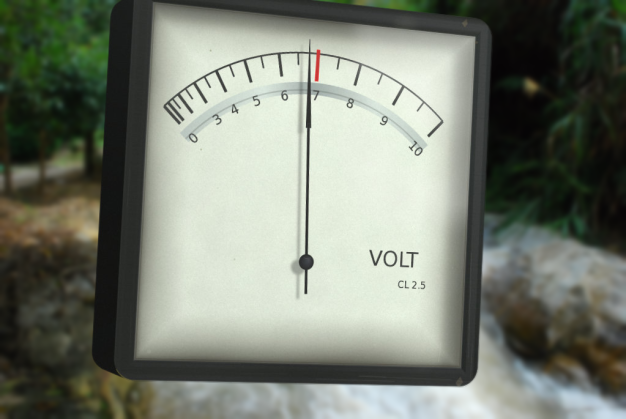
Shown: 6.75 V
